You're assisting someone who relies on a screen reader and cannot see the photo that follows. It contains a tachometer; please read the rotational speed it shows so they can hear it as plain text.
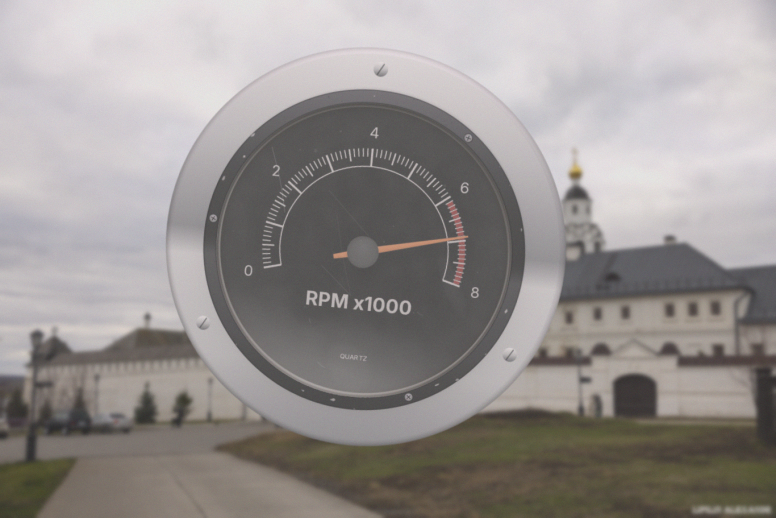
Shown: 6900 rpm
